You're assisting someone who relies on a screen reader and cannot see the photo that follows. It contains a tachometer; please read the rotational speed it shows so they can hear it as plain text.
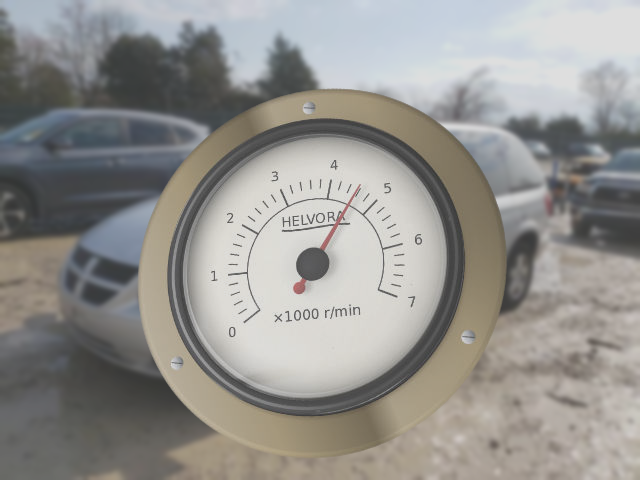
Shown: 4600 rpm
